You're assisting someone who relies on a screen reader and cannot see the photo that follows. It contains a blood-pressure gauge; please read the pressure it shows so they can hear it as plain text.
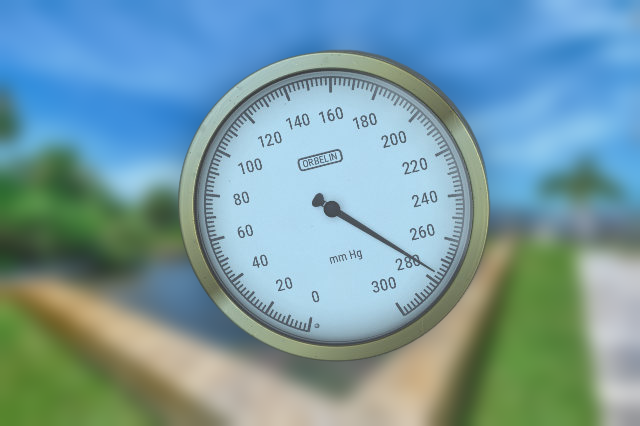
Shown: 276 mmHg
